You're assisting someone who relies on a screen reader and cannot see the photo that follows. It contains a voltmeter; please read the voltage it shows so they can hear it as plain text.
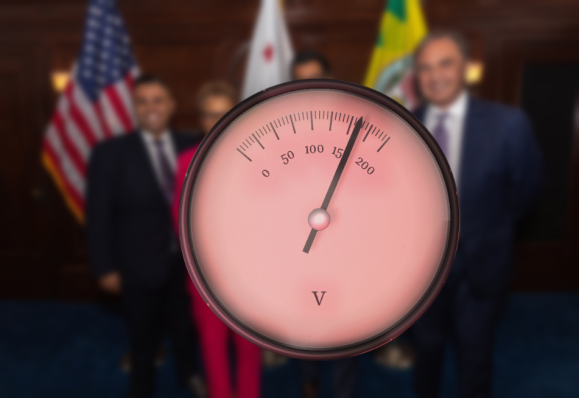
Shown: 160 V
